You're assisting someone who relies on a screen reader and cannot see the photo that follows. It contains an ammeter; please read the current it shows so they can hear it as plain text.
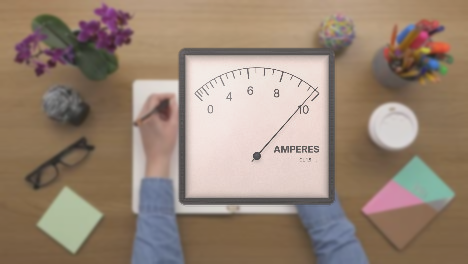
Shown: 9.75 A
